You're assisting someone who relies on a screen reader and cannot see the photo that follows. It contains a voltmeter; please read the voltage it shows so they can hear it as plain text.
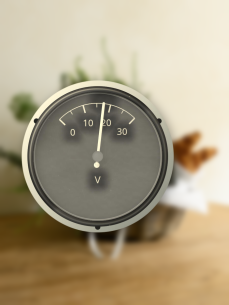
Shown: 17.5 V
